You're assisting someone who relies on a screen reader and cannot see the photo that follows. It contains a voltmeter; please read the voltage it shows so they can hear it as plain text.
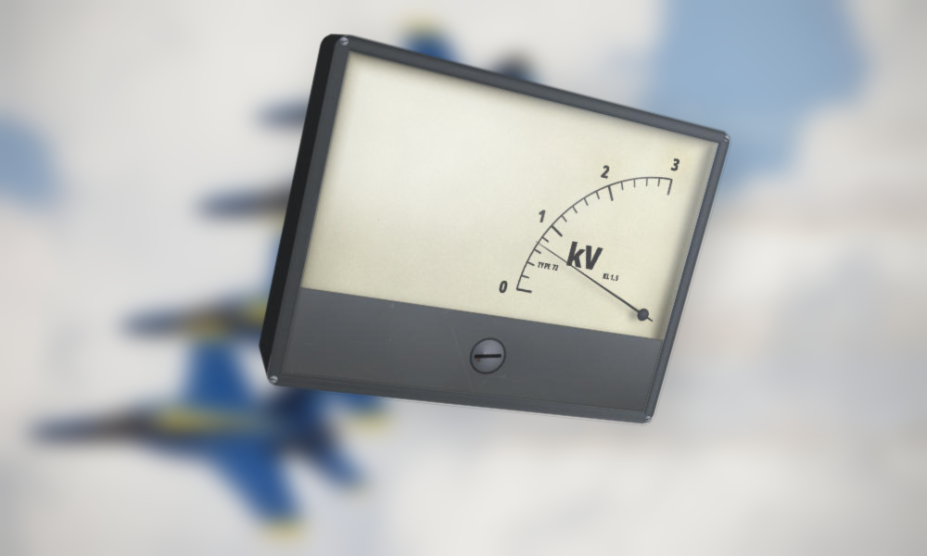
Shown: 0.7 kV
